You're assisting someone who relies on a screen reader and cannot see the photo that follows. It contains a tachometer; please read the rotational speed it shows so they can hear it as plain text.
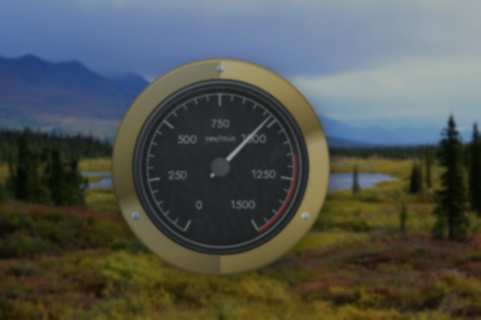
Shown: 975 rpm
